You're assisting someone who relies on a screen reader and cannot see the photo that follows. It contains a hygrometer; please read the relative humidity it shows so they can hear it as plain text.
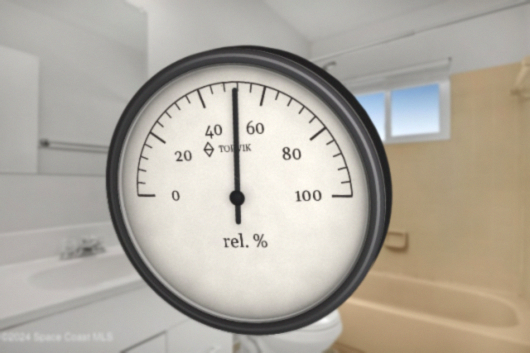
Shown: 52 %
